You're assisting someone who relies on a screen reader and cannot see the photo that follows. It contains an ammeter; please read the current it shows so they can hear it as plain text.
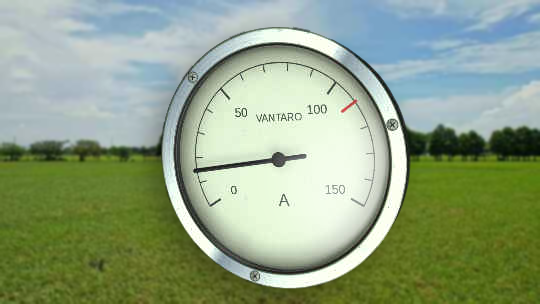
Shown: 15 A
